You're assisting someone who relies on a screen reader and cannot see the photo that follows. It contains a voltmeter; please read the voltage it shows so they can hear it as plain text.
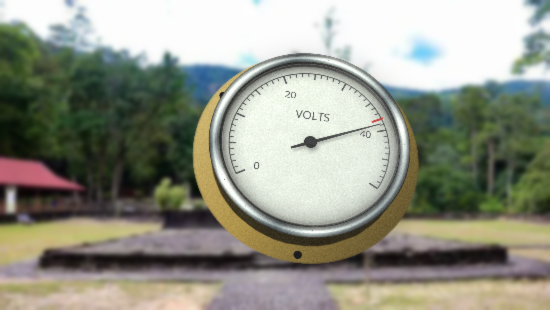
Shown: 39 V
